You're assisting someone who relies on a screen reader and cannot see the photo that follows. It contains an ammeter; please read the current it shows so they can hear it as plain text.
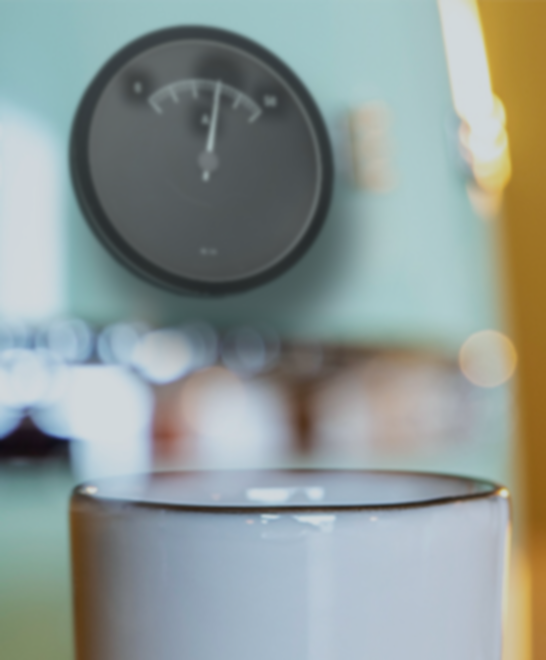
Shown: 30 A
